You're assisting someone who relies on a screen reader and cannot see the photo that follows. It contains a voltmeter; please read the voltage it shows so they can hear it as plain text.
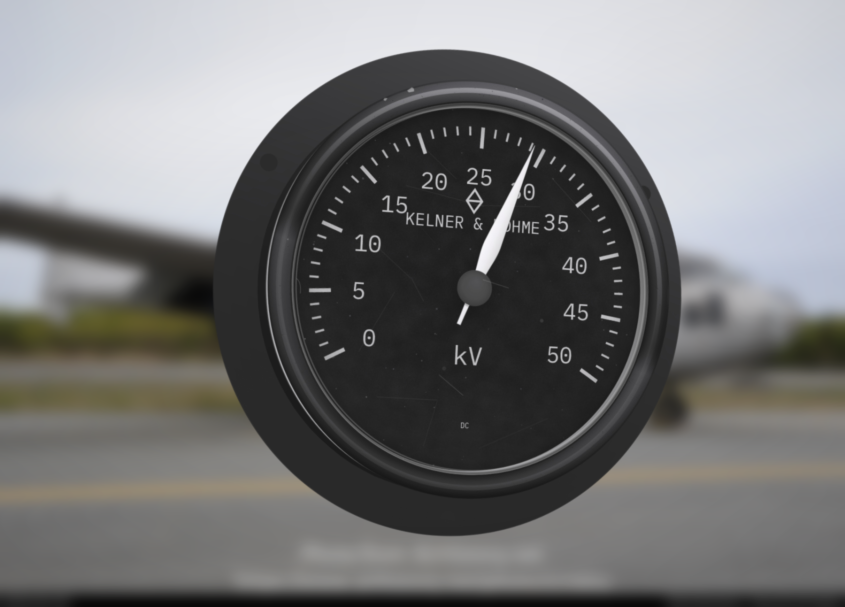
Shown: 29 kV
